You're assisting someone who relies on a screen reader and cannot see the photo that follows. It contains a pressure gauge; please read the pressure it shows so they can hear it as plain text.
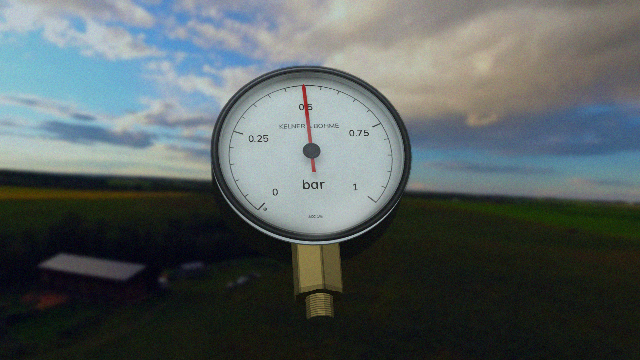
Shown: 0.5 bar
